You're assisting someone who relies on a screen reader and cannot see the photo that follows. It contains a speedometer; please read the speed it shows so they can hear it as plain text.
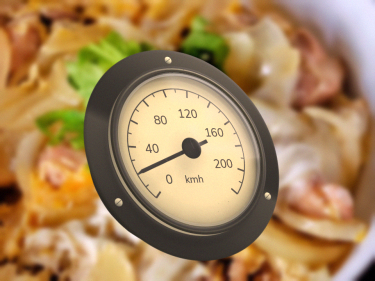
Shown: 20 km/h
